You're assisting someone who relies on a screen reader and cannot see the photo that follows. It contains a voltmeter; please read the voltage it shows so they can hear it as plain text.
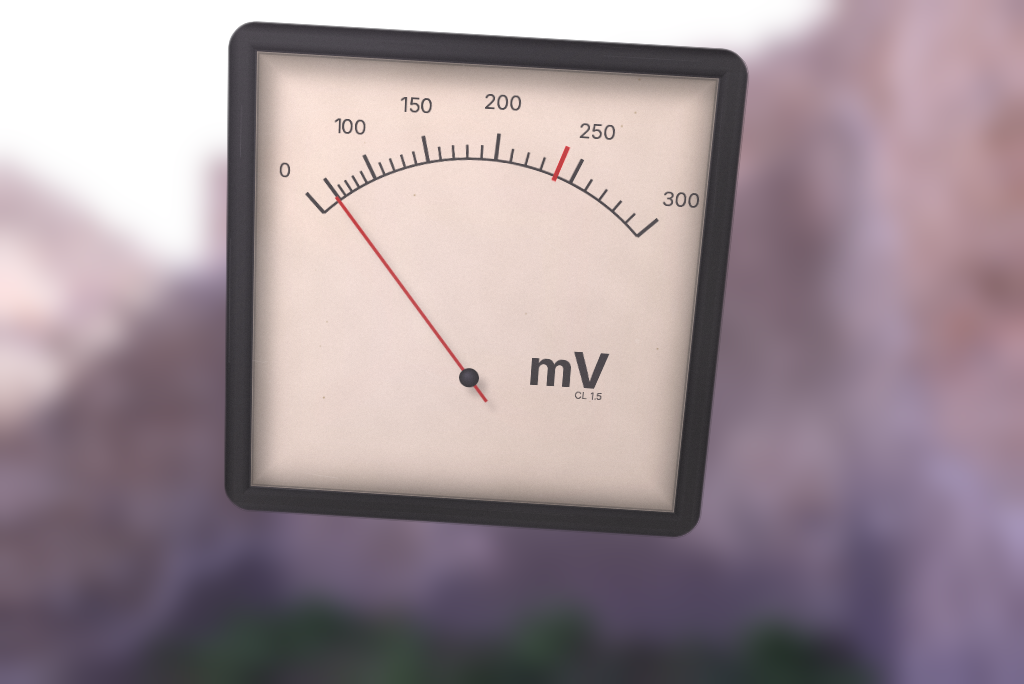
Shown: 50 mV
